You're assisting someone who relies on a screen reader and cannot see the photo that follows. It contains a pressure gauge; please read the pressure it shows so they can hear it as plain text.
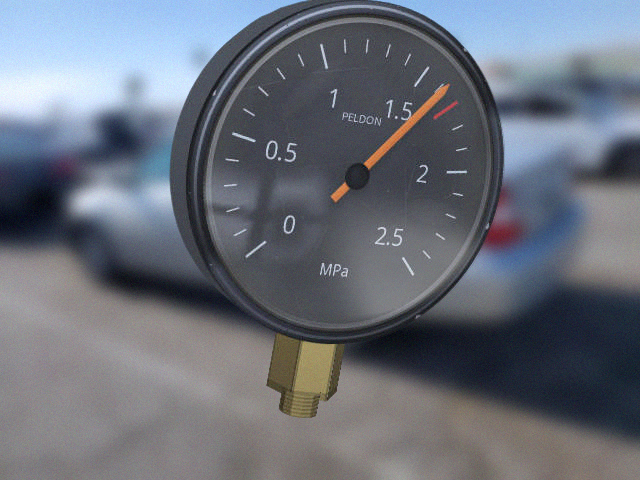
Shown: 1.6 MPa
